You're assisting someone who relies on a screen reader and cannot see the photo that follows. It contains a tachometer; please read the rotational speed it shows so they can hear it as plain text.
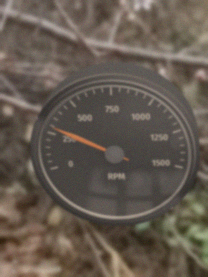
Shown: 300 rpm
